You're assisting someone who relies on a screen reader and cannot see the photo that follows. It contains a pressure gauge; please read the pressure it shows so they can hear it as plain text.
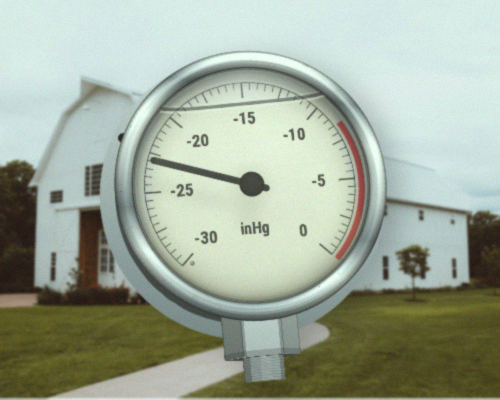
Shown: -23 inHg
